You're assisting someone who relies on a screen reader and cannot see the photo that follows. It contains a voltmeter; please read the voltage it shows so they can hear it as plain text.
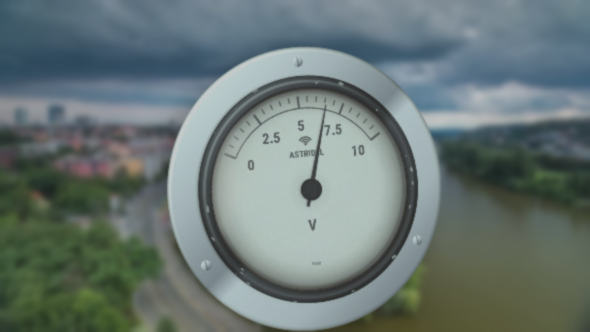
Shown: 6.5 V
